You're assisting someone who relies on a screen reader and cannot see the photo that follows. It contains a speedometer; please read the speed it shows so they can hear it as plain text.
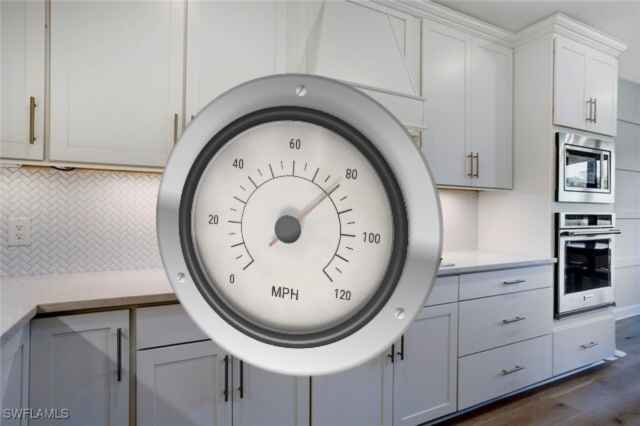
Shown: 80 mph
